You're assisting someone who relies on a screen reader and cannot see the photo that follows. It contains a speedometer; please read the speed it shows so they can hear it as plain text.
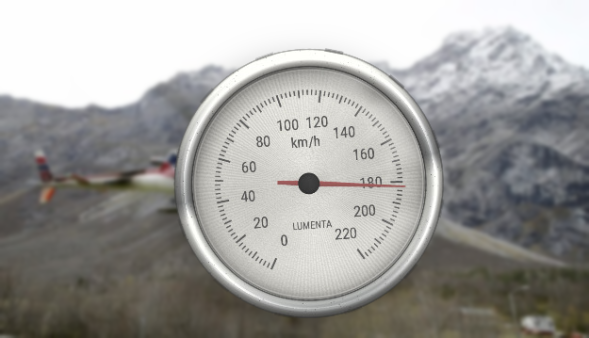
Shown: 182 km/h
